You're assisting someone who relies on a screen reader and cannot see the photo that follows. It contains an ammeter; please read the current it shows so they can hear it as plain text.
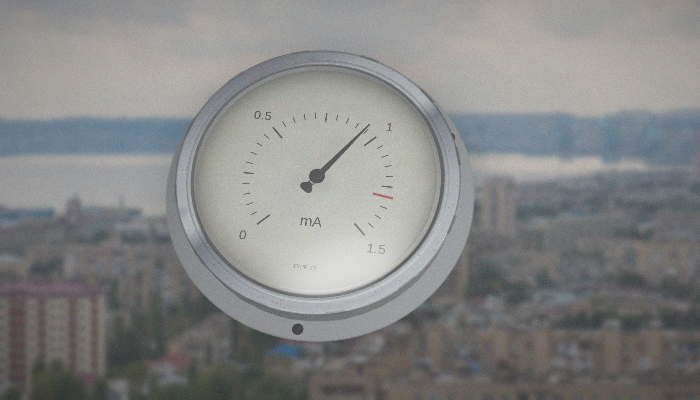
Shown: 0.95 mA
